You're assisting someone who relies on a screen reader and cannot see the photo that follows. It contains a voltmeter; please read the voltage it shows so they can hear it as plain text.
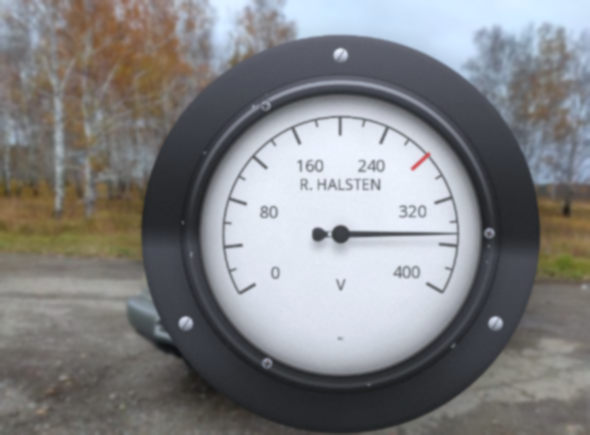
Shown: 350 V
